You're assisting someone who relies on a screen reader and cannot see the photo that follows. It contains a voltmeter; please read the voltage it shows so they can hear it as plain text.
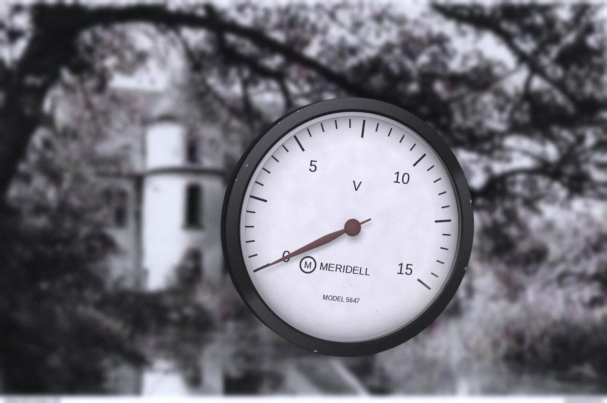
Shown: 0 V
